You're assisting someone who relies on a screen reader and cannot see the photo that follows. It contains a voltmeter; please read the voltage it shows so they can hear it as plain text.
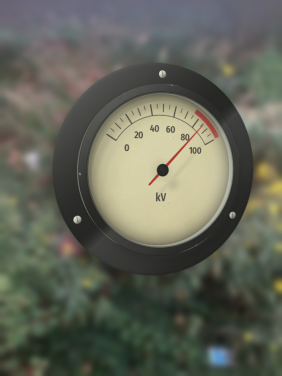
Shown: 85 kV
